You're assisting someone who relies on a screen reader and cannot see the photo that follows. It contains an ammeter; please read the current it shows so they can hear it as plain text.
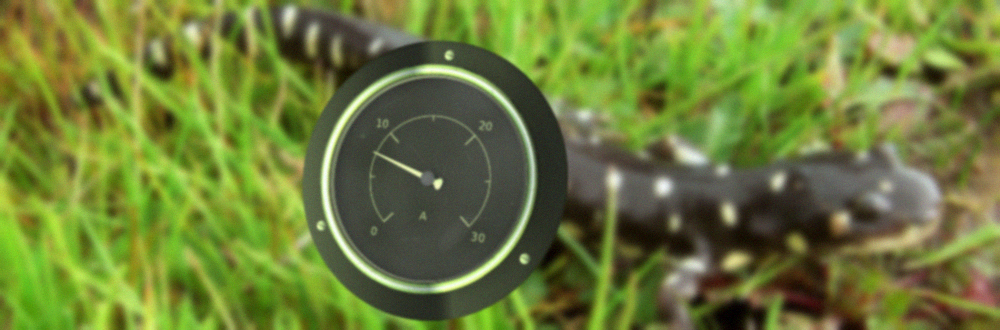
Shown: 7.5 A
